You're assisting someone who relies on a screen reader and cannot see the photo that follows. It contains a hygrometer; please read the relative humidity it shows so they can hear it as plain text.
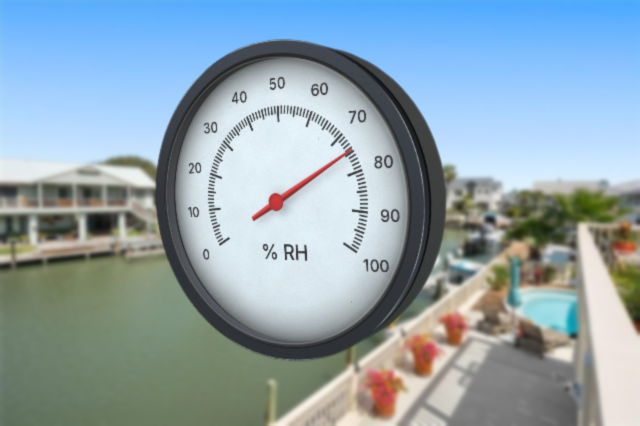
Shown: 75 %
